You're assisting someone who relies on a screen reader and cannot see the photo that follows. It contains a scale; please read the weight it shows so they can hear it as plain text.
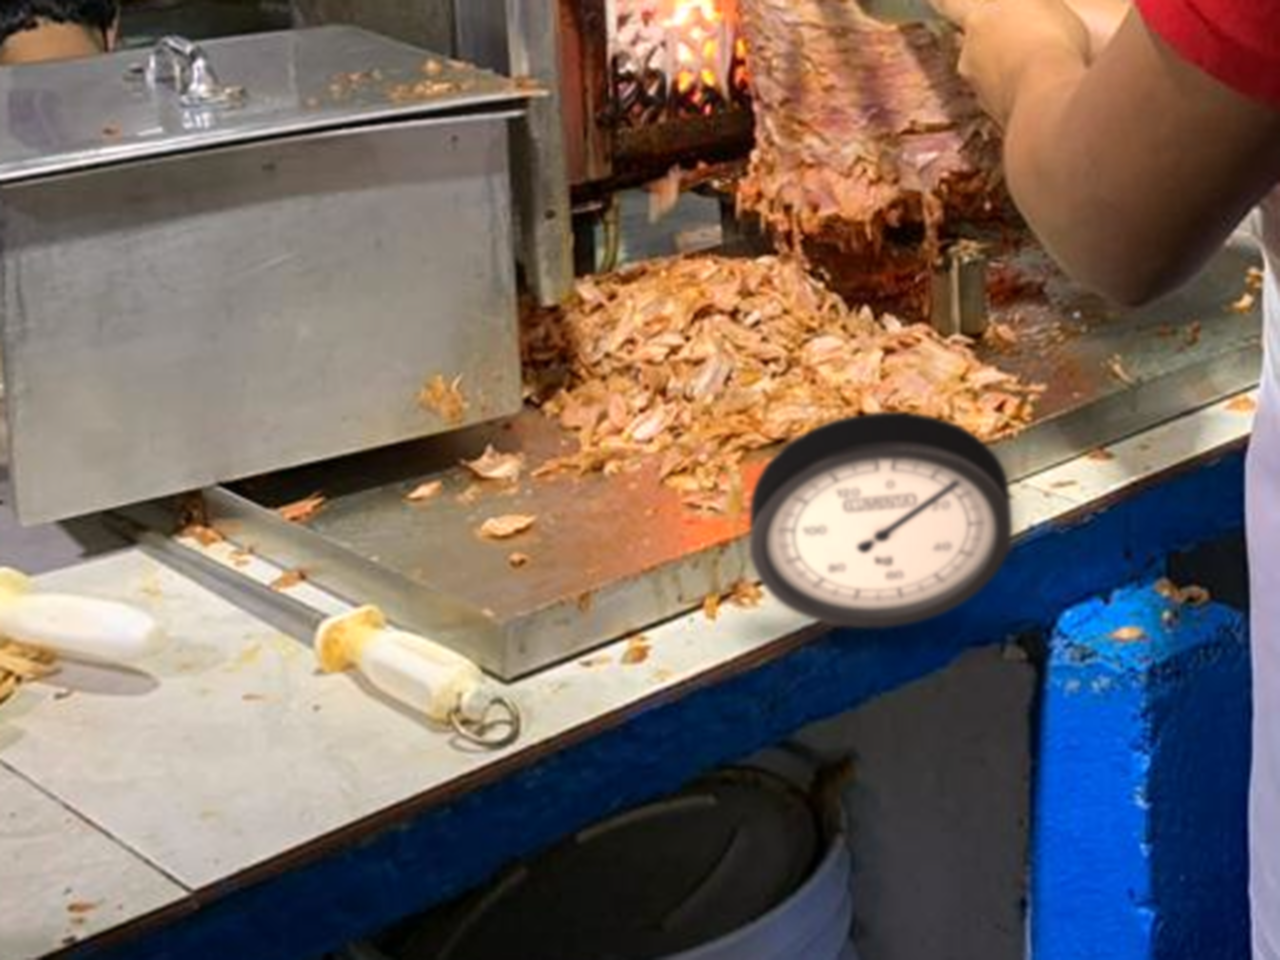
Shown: 15 kg
